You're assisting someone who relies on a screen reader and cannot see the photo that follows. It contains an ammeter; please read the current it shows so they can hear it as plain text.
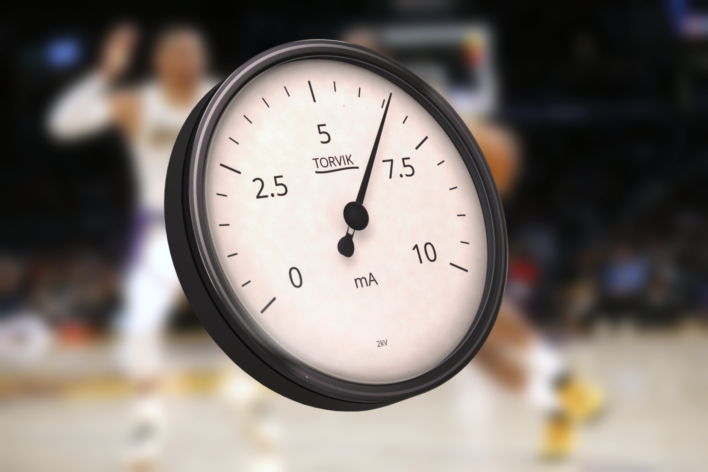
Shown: 6.5 mA
